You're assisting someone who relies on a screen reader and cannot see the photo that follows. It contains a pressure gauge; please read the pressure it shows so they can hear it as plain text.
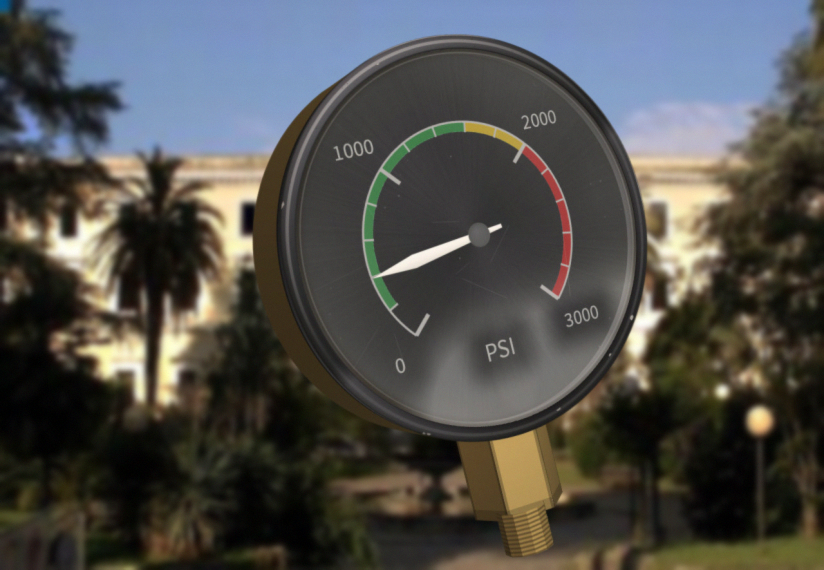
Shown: 400 psi
